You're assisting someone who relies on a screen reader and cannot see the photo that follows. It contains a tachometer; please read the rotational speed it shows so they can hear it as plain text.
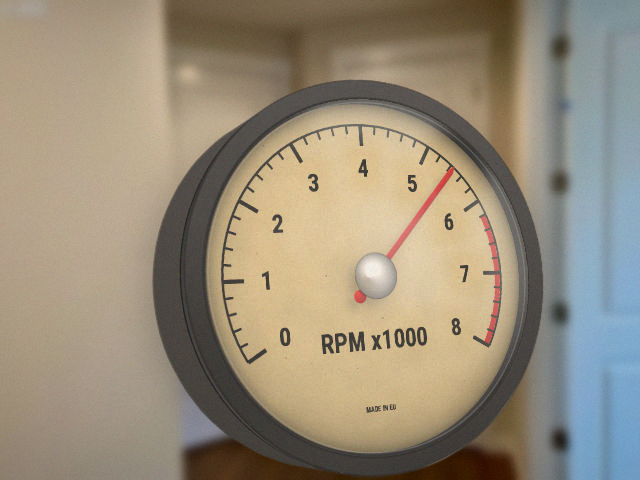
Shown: 5400 rpm
